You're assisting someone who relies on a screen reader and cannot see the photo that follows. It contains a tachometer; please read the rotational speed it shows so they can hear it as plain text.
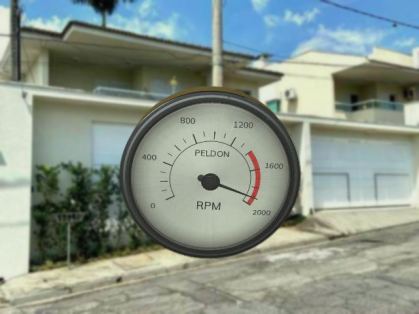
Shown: 1900 rpm
